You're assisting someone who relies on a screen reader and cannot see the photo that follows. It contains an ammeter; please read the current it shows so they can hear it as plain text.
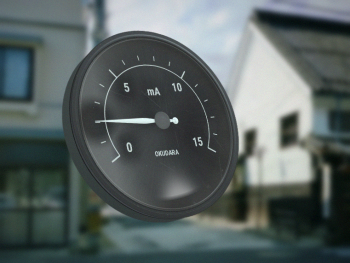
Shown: 2 mA
